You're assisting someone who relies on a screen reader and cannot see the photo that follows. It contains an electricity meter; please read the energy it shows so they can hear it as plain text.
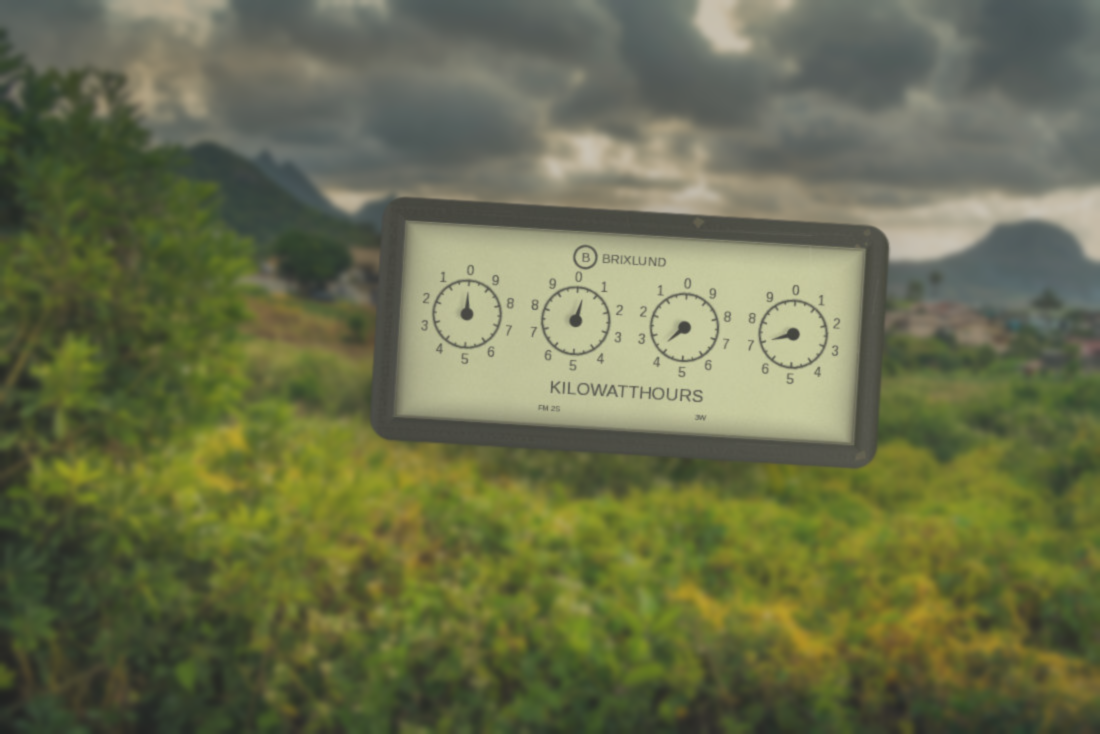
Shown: 37 kWh
